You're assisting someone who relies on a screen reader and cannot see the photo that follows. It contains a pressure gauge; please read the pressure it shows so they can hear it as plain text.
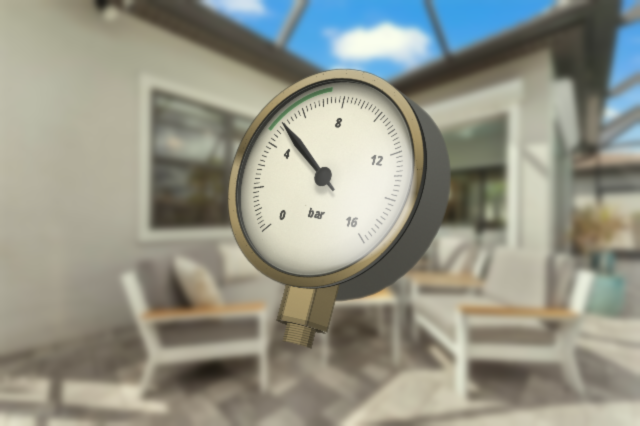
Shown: 5 bar
